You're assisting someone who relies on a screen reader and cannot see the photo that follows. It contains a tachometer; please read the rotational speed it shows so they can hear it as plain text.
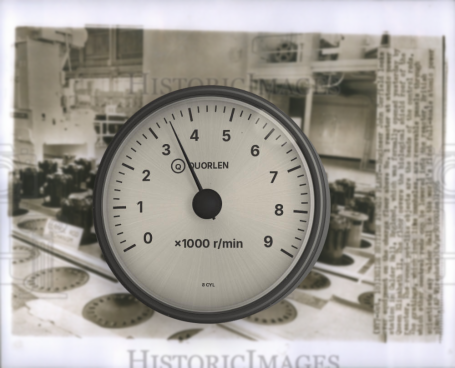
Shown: 3500 rpm
